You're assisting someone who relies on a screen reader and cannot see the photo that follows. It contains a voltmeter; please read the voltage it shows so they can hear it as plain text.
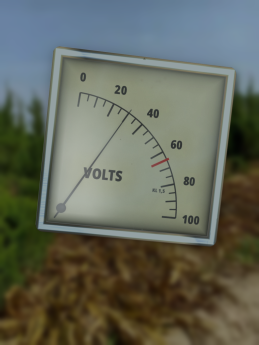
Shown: 30 V
